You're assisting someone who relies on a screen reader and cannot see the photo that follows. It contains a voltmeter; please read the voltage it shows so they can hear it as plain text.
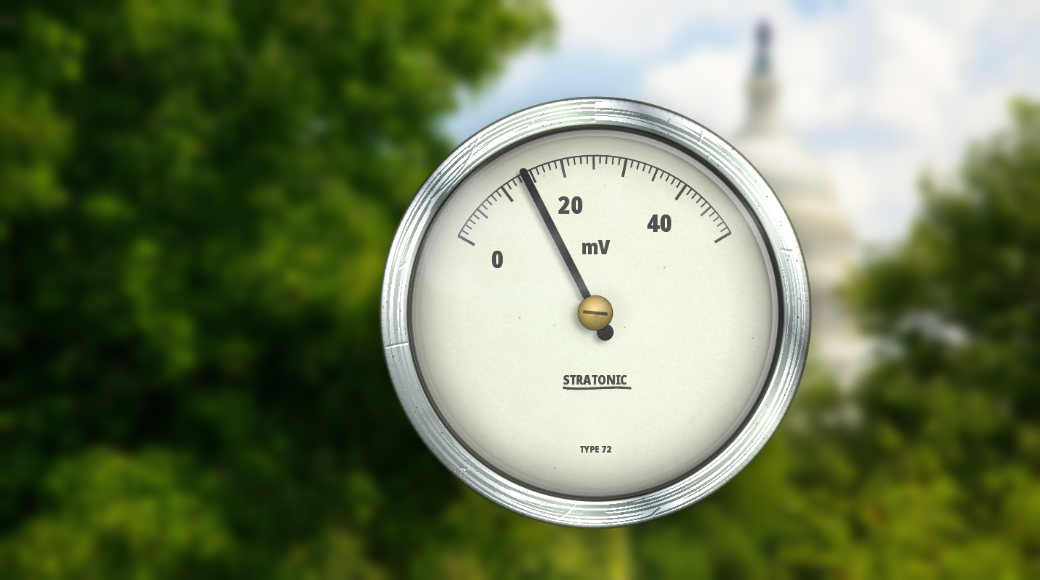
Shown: 14 mV
